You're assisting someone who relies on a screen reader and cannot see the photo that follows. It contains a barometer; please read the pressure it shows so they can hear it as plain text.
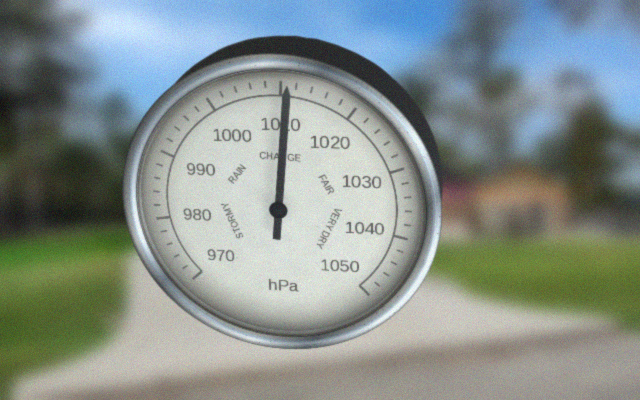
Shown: 1011 hPa
